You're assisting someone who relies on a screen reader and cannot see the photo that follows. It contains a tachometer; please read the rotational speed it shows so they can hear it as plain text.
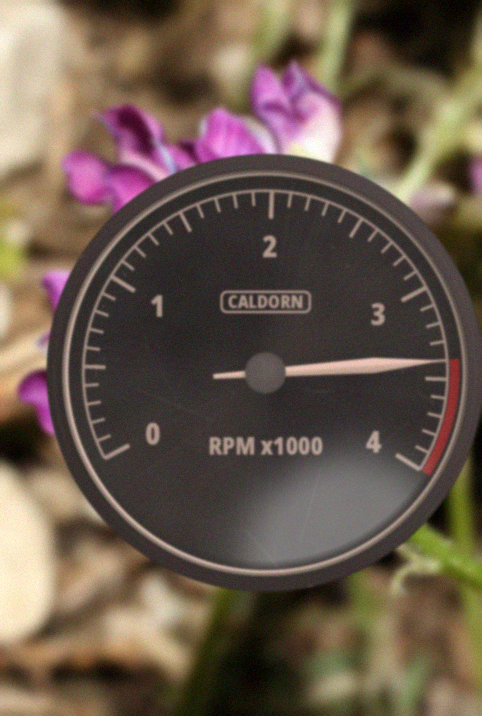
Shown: 3400 rpm
